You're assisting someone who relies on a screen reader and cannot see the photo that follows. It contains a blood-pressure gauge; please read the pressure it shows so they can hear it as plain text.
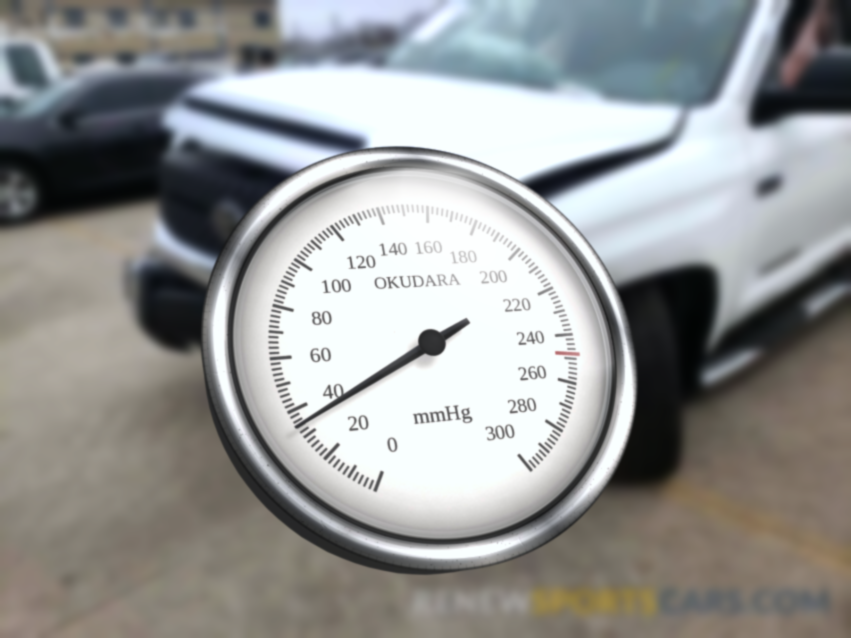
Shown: 34 mmHg
